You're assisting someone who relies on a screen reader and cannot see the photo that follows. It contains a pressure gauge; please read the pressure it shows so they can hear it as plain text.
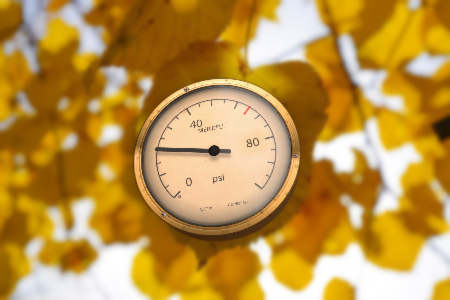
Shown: 20 psi
